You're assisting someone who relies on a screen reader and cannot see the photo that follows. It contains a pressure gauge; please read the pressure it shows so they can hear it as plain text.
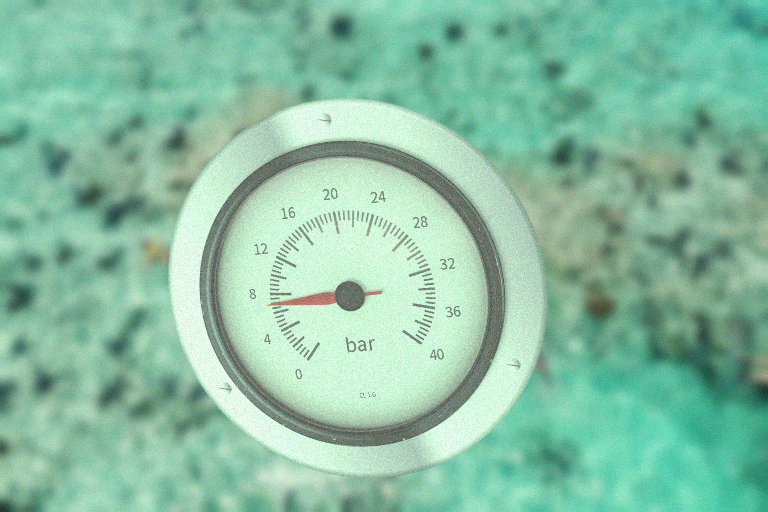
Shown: 7 bar
